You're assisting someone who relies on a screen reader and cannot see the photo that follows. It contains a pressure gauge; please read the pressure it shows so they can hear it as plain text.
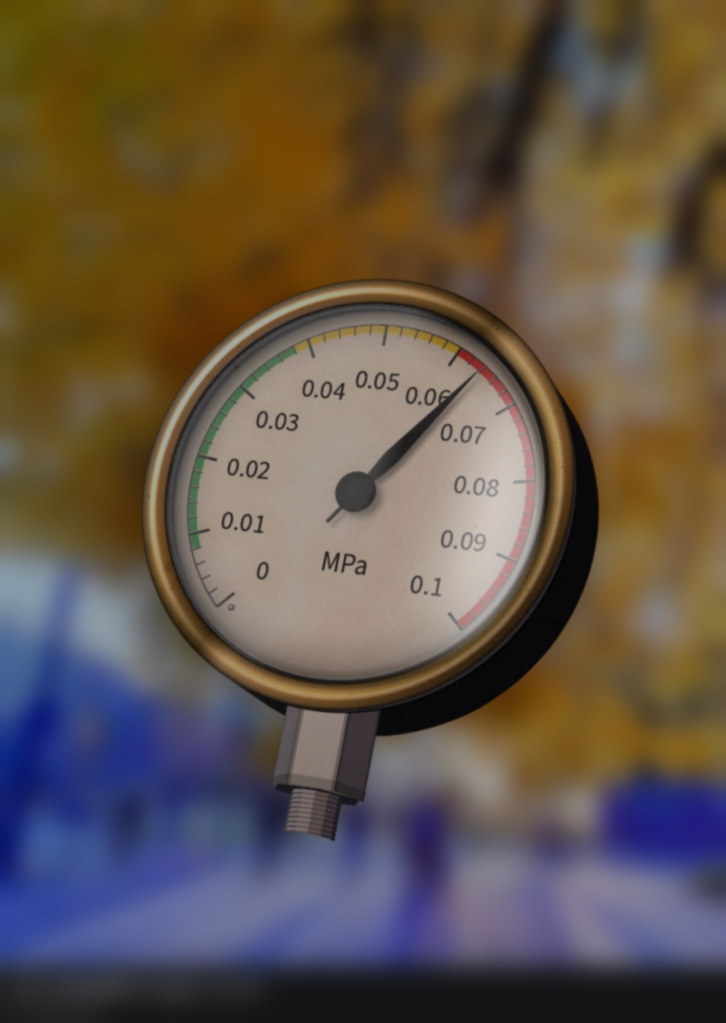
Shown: 0.064 MPa
